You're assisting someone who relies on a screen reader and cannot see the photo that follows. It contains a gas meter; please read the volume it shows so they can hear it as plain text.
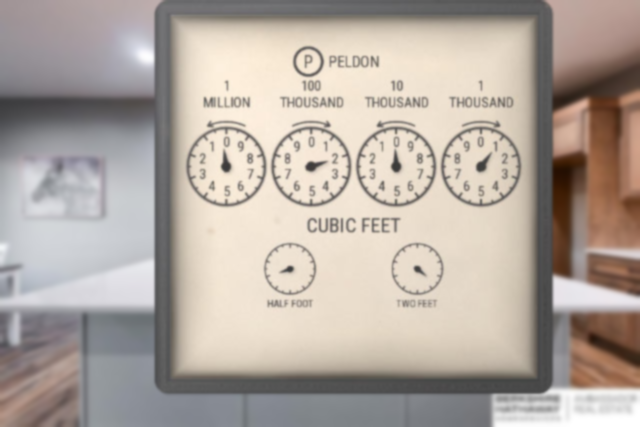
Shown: 20100 ft³
